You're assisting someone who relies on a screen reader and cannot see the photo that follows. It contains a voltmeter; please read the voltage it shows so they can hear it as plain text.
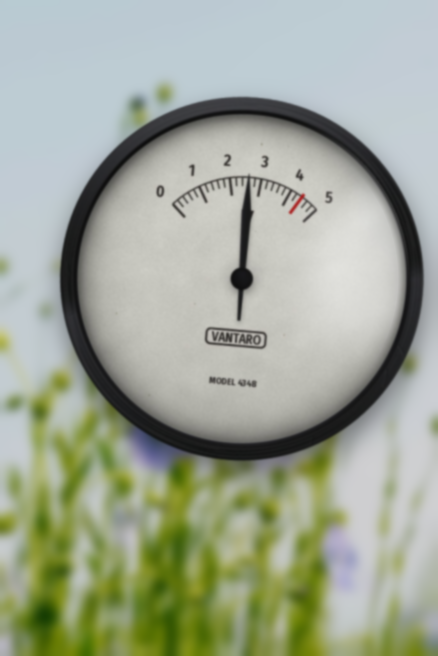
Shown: 2.6 V
